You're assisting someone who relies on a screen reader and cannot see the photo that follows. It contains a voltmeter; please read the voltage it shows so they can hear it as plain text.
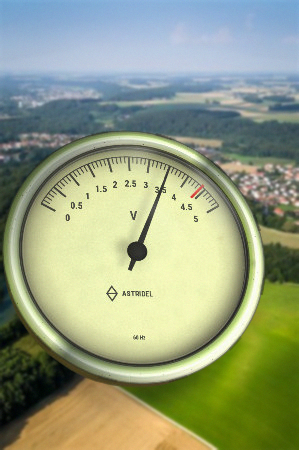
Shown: 3.5 V
